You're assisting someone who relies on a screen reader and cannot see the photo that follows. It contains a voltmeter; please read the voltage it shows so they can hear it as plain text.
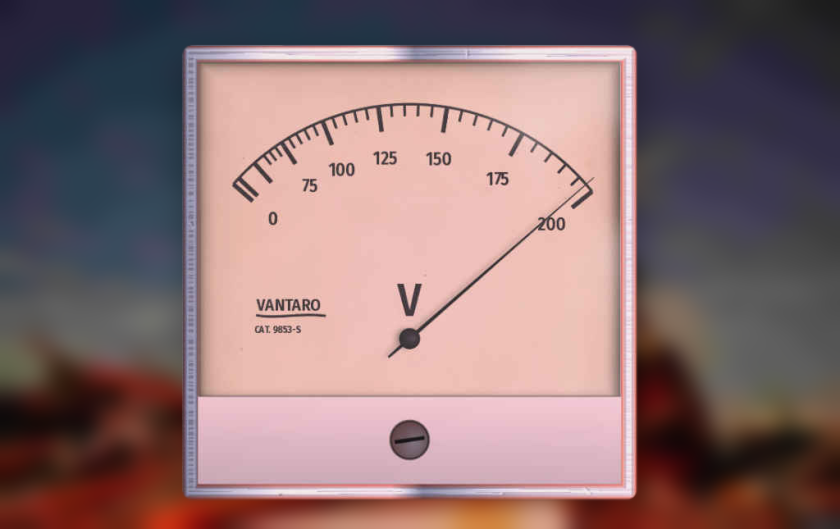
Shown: 197.5 V
